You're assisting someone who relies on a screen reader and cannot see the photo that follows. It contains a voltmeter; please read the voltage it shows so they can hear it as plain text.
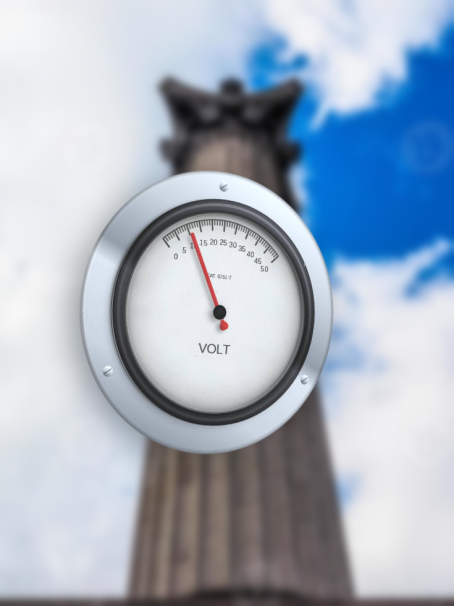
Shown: 10 V
